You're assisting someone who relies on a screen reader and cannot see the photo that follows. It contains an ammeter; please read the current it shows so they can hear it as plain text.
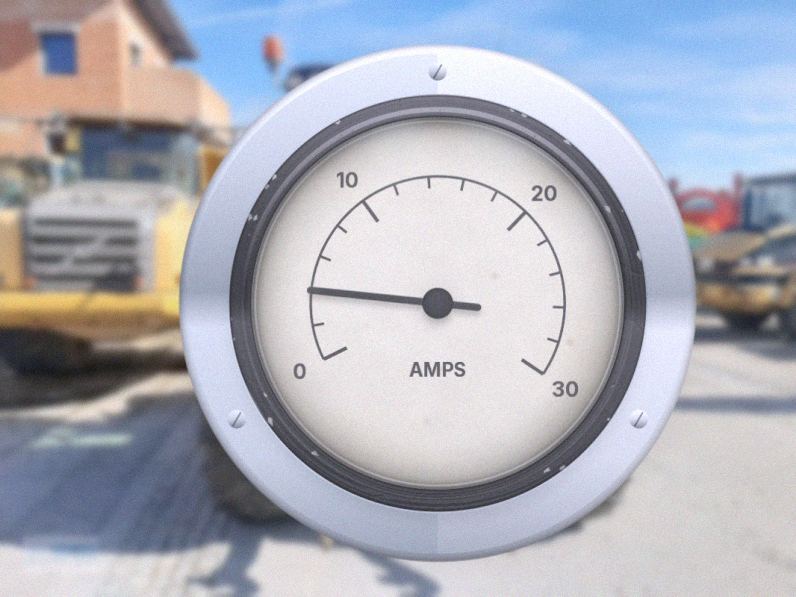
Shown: 4 A
